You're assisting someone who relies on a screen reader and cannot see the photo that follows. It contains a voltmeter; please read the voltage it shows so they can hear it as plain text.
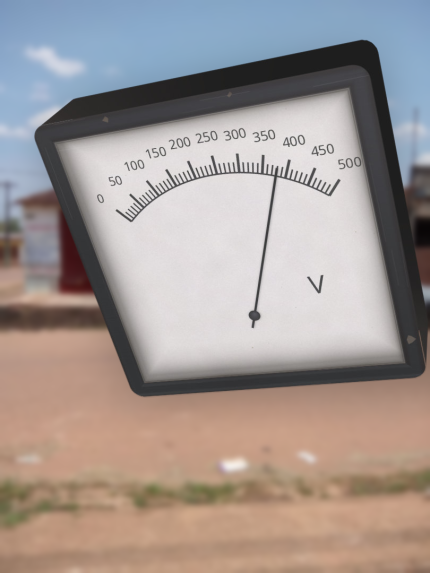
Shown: 380 V
